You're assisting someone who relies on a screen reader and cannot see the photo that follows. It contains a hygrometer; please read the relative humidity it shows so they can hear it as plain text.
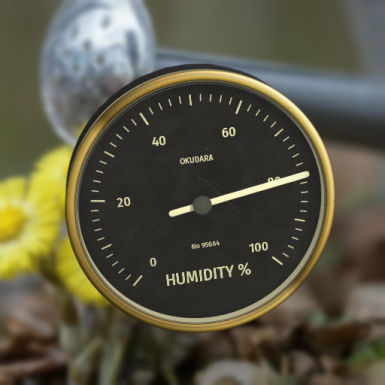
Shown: 80 %
